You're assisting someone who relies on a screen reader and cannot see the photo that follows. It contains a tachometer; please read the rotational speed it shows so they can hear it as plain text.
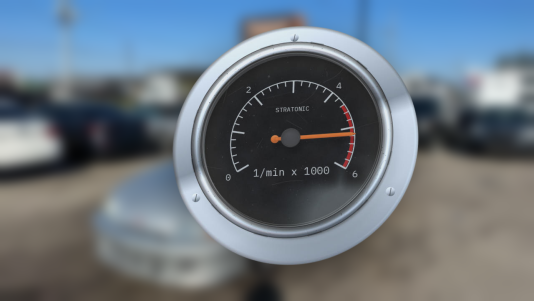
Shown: 5200 rpm
